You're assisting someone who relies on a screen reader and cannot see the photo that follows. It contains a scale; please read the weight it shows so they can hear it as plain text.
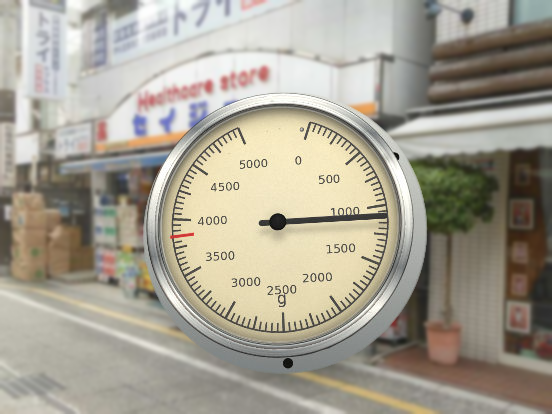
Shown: 1100 g
